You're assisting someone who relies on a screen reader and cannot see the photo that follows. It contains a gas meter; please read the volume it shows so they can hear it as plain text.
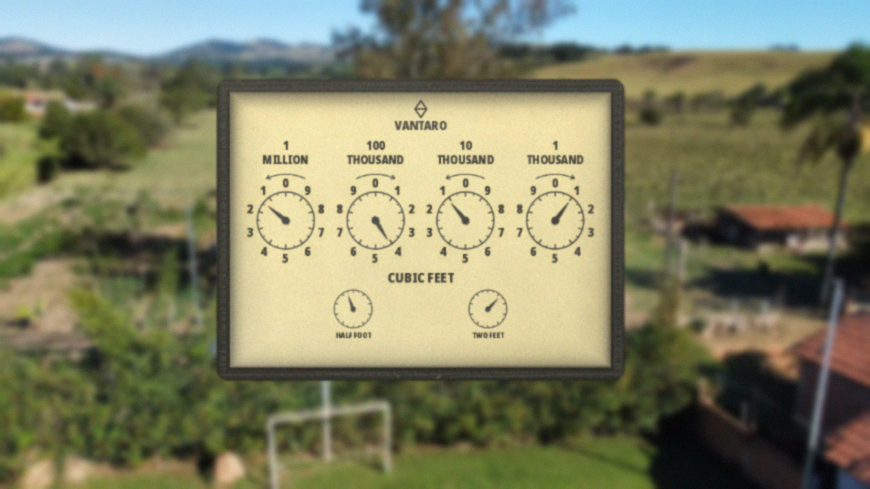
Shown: 141100 ft³
